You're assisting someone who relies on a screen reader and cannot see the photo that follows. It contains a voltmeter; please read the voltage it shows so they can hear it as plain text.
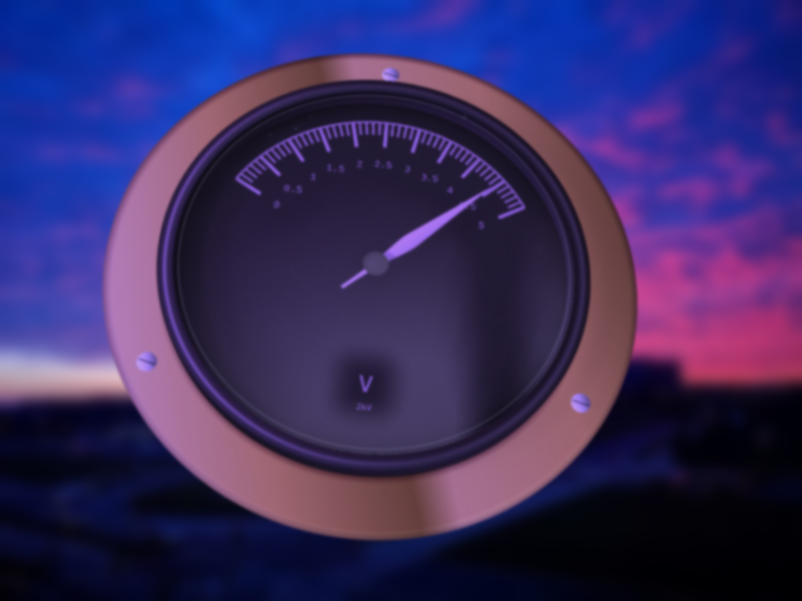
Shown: 4.5 V
